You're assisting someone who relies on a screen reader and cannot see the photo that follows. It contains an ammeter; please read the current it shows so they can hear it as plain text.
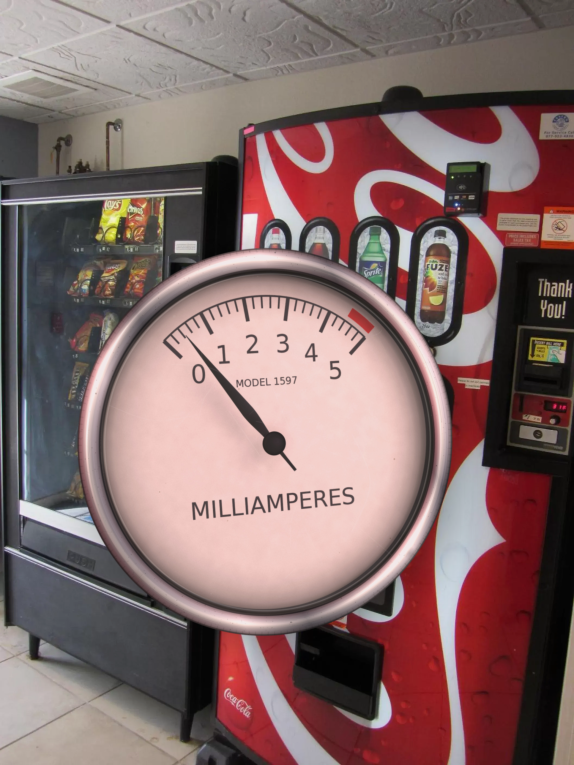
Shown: 0.4 mA
